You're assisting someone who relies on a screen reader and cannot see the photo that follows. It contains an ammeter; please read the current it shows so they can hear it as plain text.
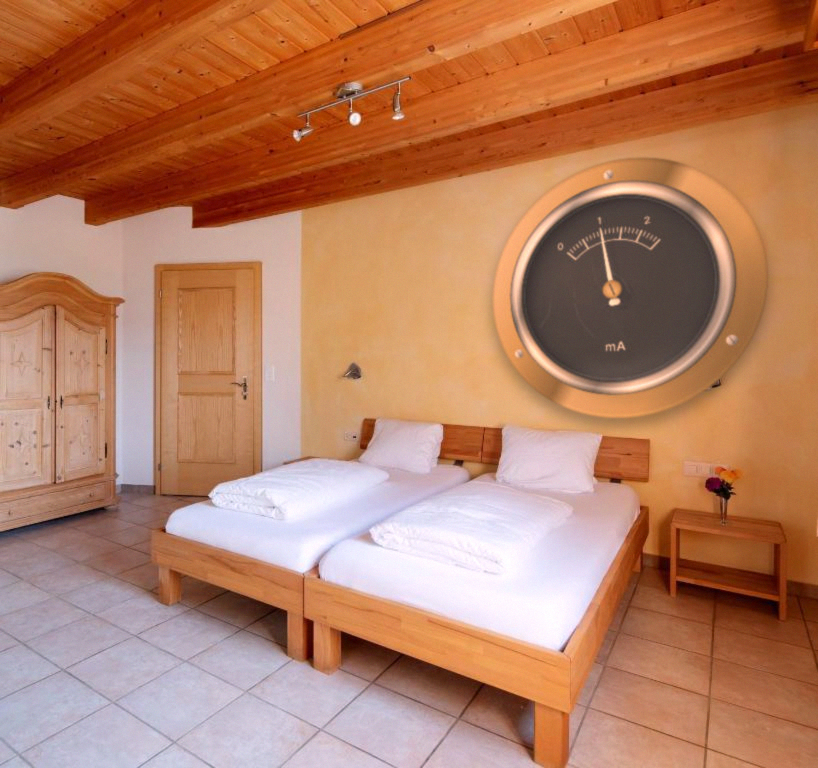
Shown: 1 mA
